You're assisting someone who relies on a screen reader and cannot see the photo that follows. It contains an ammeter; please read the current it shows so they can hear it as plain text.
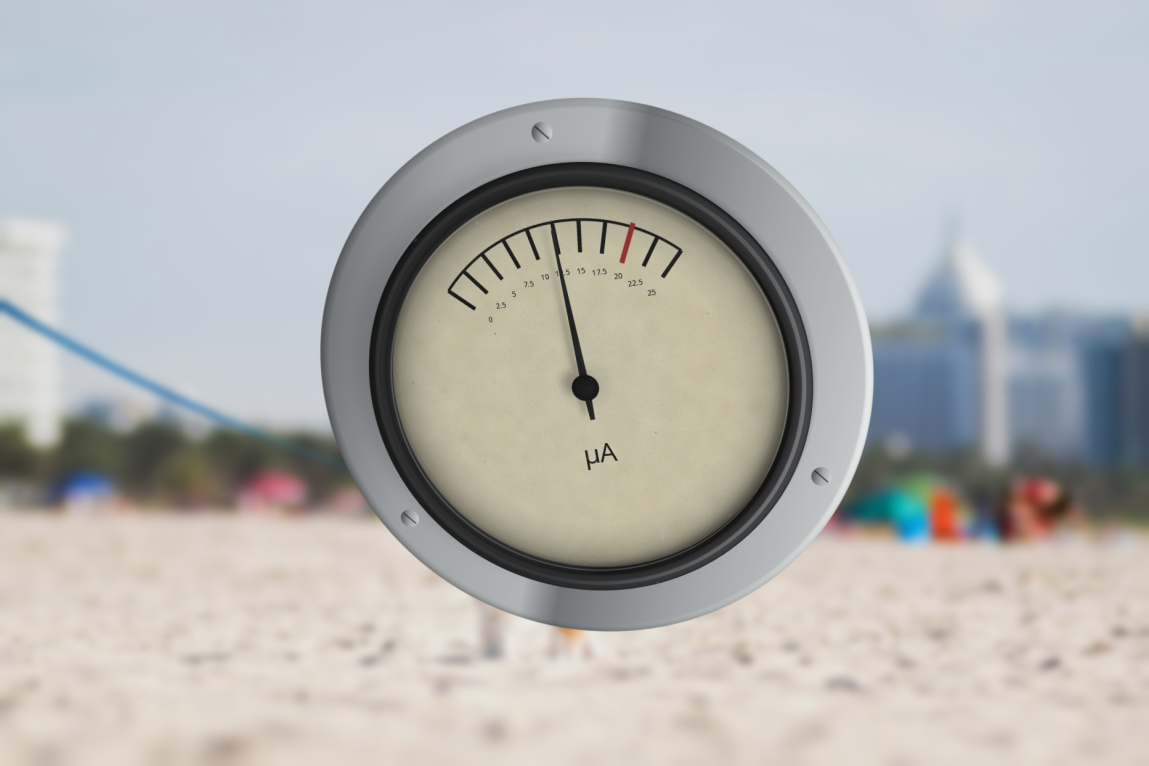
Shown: 12.5 µA
